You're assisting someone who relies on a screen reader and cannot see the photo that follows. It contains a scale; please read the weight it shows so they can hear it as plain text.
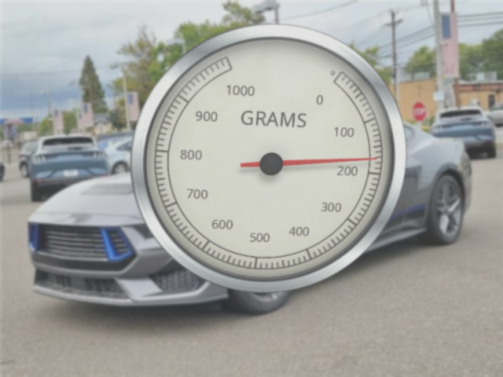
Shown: 170 g
